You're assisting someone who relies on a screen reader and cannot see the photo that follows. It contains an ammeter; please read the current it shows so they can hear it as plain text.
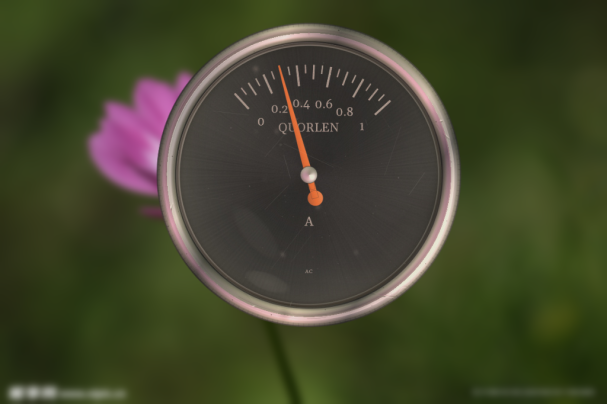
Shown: 0.3 A
